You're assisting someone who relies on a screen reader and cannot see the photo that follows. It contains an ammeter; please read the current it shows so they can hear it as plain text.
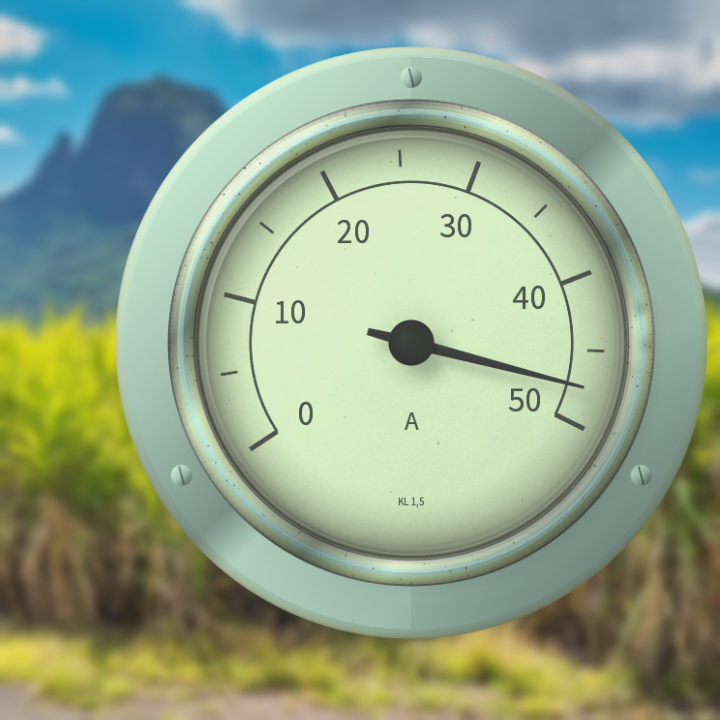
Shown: 47.5 A
